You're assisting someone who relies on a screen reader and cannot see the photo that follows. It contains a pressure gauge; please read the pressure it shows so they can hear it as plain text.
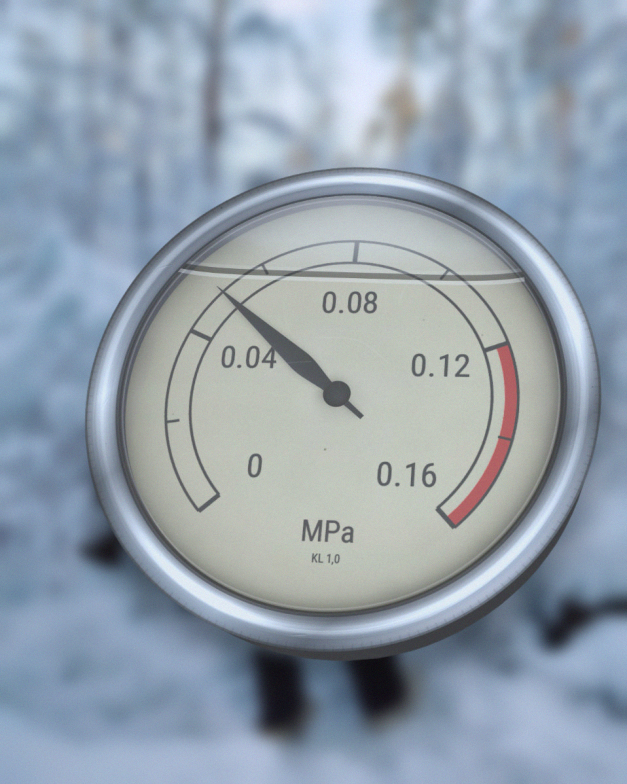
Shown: 0.05 MPa
